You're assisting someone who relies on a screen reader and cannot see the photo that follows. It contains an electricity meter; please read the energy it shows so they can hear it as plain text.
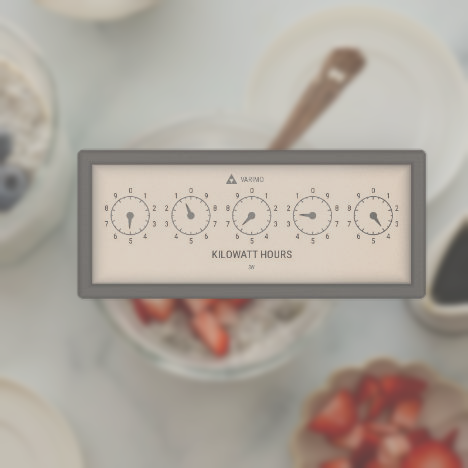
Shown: 50624 kWh
